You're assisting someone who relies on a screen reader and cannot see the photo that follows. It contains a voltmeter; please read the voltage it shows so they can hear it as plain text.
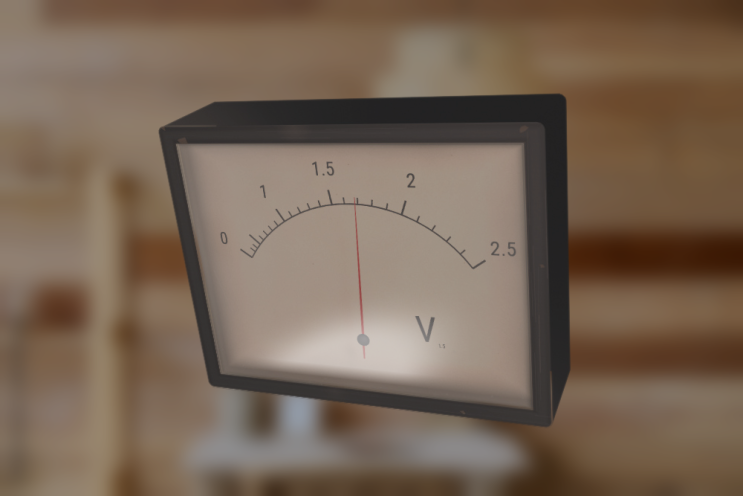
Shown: 1.7 V
